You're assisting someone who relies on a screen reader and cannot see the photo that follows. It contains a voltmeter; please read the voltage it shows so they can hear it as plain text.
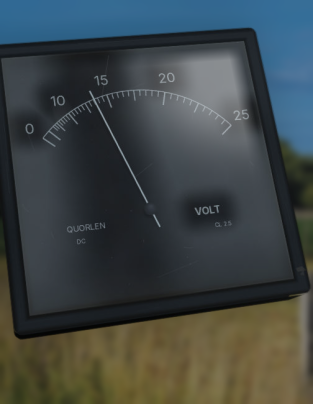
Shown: 13.5 V
